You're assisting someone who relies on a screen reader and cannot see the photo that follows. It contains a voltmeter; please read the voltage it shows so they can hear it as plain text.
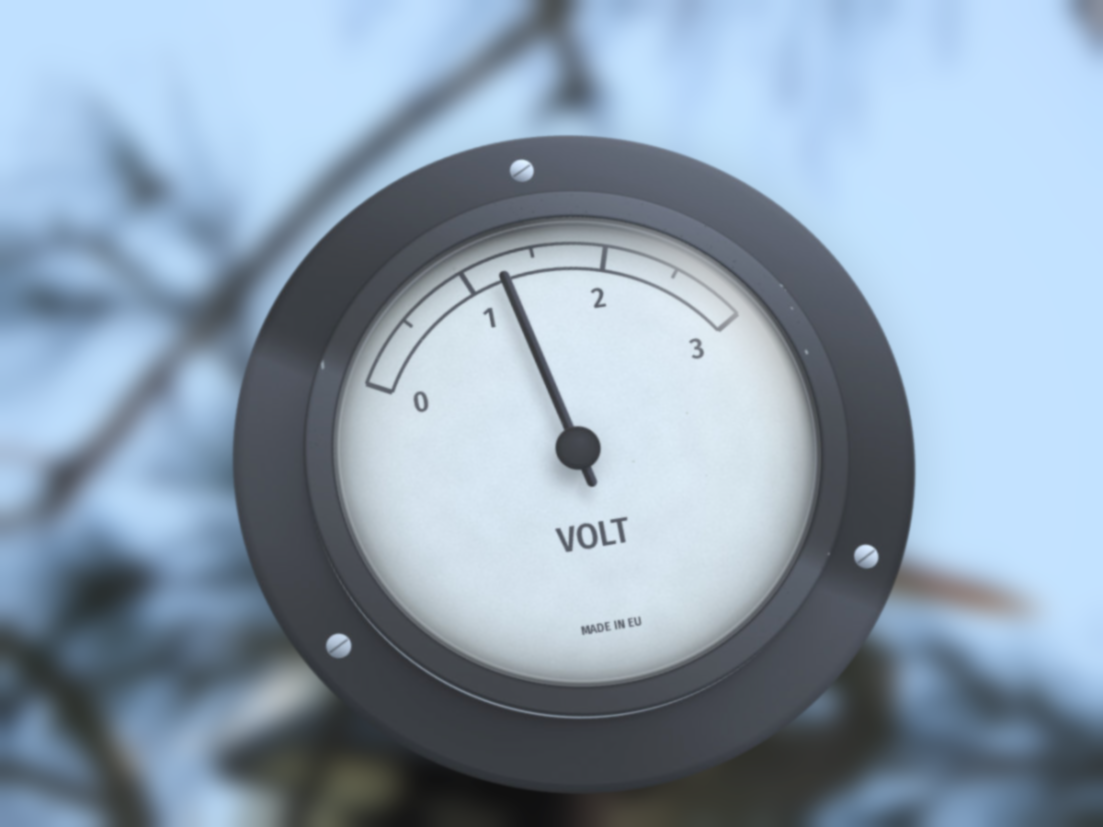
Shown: 1.25 V
